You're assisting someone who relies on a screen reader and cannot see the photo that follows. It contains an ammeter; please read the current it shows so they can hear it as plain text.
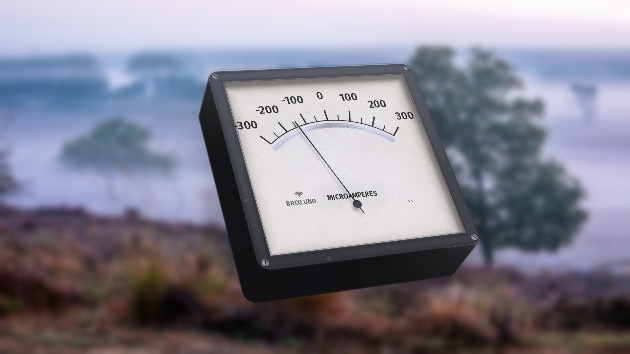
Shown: -150 µA
